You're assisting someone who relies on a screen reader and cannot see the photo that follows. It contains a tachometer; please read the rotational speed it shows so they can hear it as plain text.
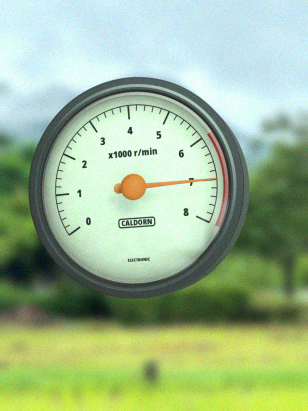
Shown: 7000 rpm
